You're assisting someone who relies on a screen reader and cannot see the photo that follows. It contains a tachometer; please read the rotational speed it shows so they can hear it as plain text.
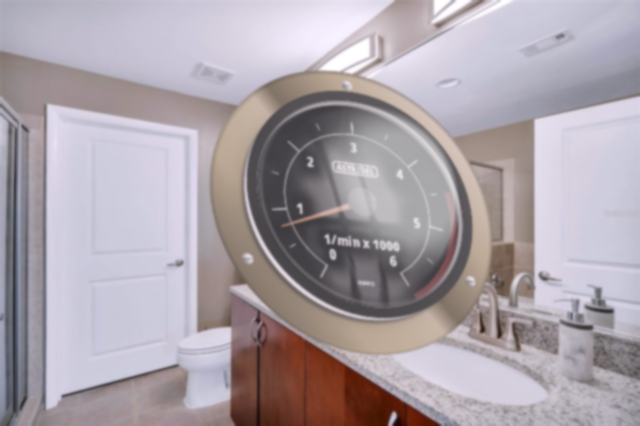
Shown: 750 rpm
